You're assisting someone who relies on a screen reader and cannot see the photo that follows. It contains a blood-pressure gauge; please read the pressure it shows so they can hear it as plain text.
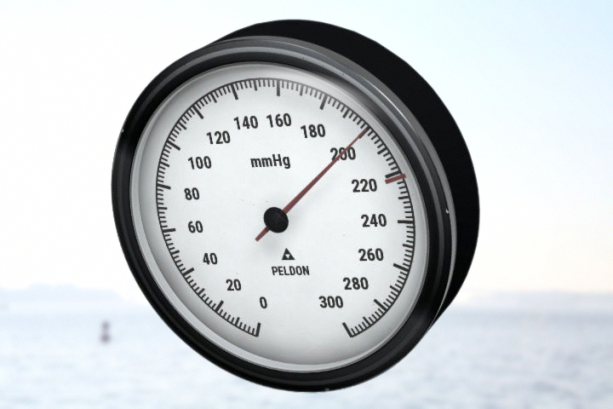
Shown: 200 mmHg
